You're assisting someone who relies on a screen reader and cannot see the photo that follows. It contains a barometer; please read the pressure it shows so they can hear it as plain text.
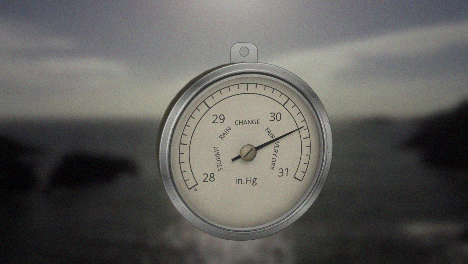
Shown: 30.35 inHg
